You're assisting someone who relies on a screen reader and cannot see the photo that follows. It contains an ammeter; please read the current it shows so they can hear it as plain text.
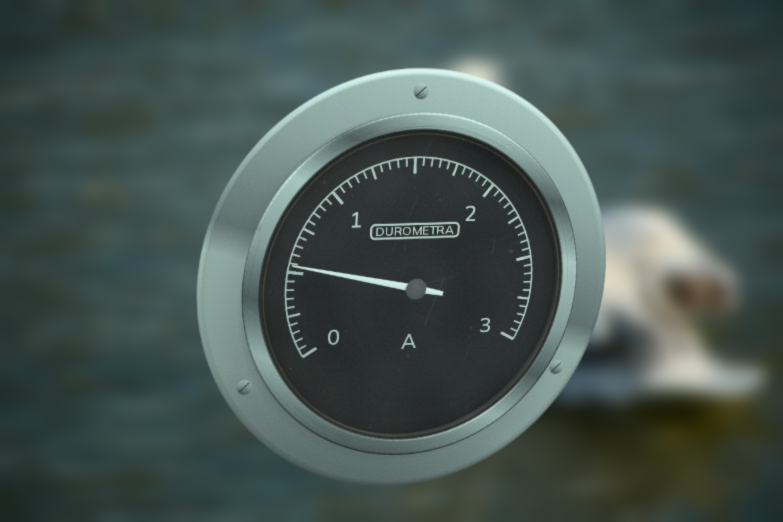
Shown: 0.55 A
